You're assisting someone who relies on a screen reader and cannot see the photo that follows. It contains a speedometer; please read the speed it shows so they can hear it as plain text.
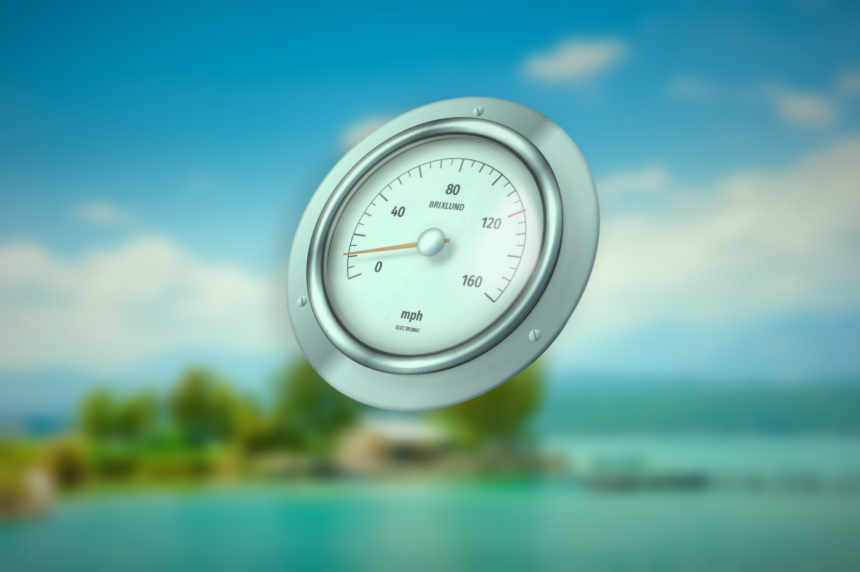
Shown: 10 mph
